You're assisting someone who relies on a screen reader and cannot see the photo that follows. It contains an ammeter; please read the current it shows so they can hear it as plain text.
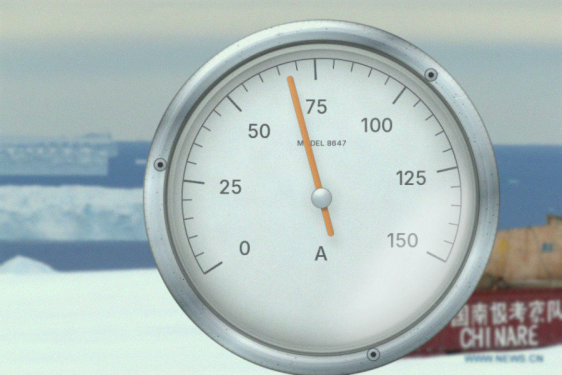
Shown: 67.5 A
